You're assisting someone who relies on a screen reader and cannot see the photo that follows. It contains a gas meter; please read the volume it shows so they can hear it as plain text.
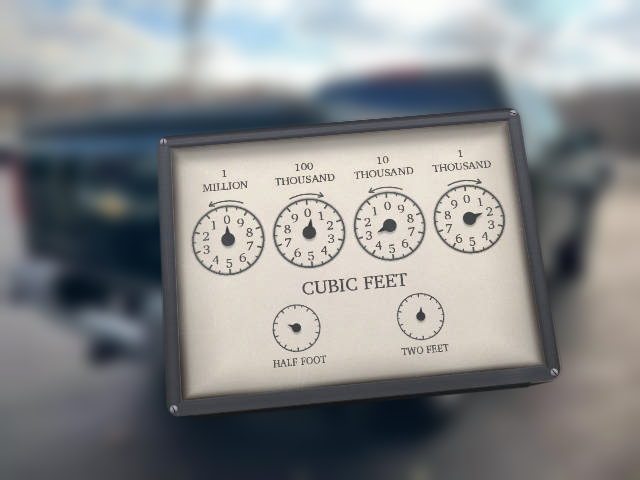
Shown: 3200 ft³
